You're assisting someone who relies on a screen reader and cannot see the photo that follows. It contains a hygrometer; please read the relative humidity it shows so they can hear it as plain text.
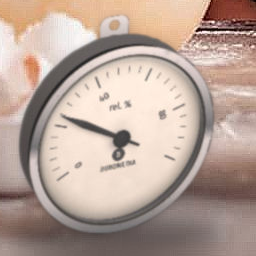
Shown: 24 %
